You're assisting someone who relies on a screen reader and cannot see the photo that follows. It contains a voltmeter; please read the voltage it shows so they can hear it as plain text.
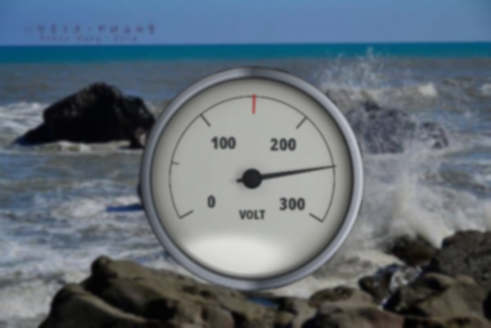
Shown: 250 V
